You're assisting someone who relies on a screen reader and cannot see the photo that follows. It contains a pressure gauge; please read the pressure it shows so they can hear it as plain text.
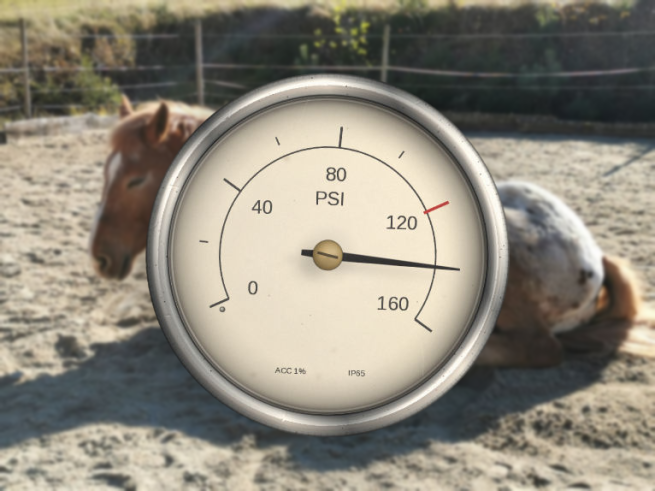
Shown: 140 psi
